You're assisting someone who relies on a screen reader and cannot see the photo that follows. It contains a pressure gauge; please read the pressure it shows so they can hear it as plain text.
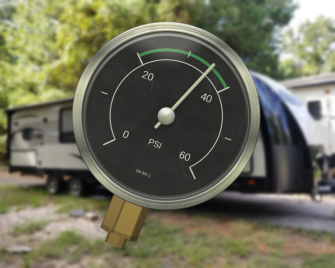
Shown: 35 psi
